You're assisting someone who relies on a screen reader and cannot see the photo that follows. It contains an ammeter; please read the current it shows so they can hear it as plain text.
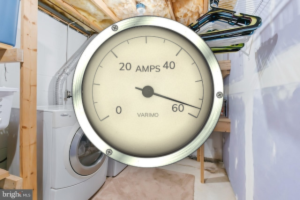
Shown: 57.5 A
